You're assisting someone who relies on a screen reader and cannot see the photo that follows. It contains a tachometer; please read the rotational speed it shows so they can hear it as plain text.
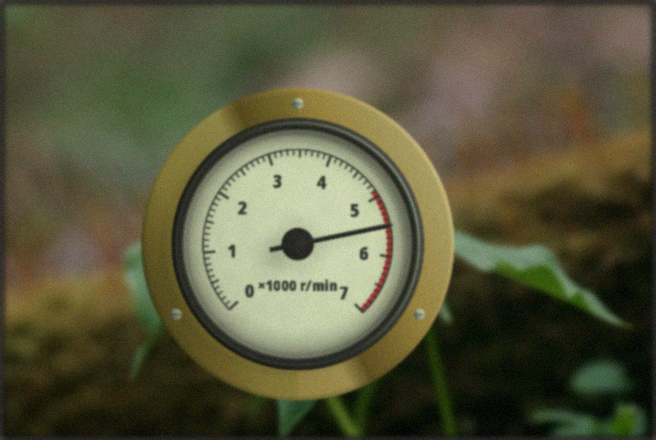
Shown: 5500 rpm
